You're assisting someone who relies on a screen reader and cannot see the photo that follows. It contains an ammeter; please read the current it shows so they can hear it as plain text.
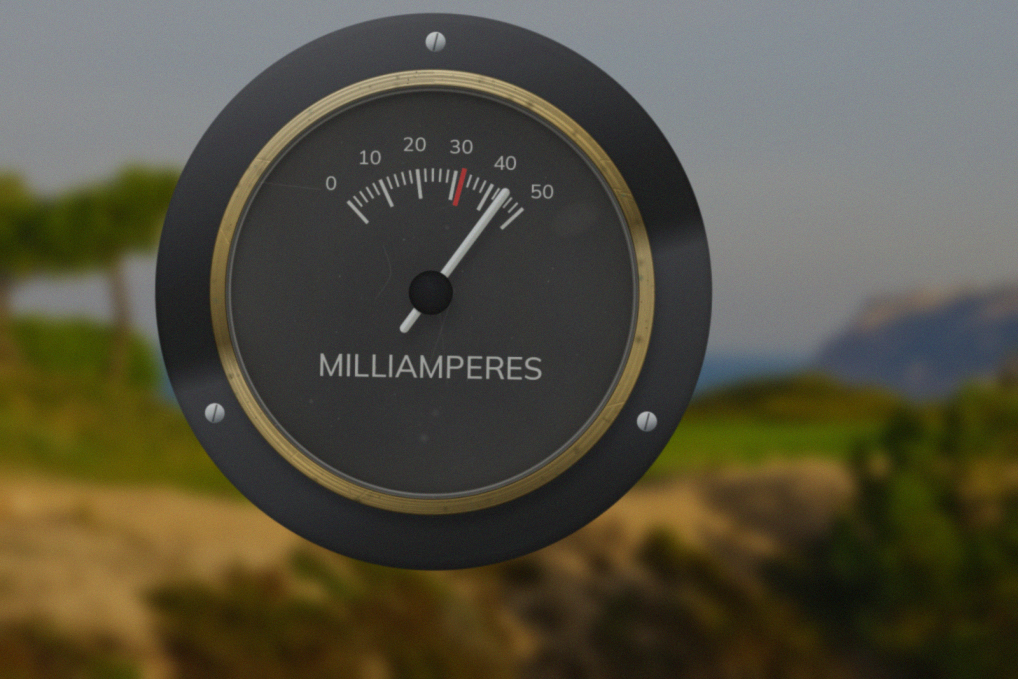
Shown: 44 mA
